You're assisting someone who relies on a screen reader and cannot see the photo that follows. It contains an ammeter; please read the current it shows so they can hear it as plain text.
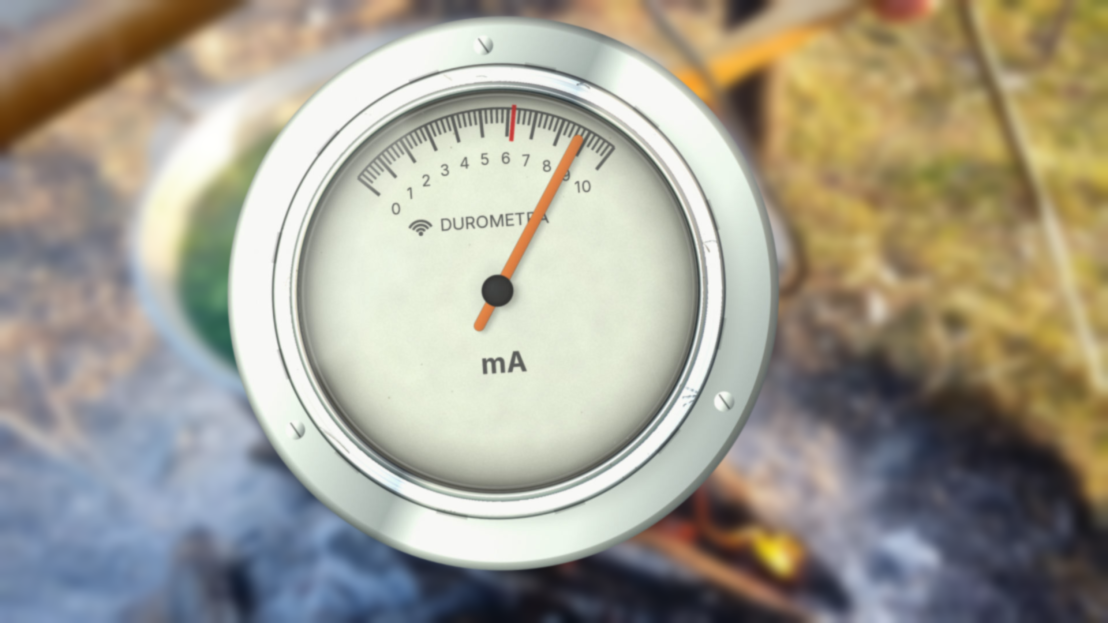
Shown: 8.8 mA
